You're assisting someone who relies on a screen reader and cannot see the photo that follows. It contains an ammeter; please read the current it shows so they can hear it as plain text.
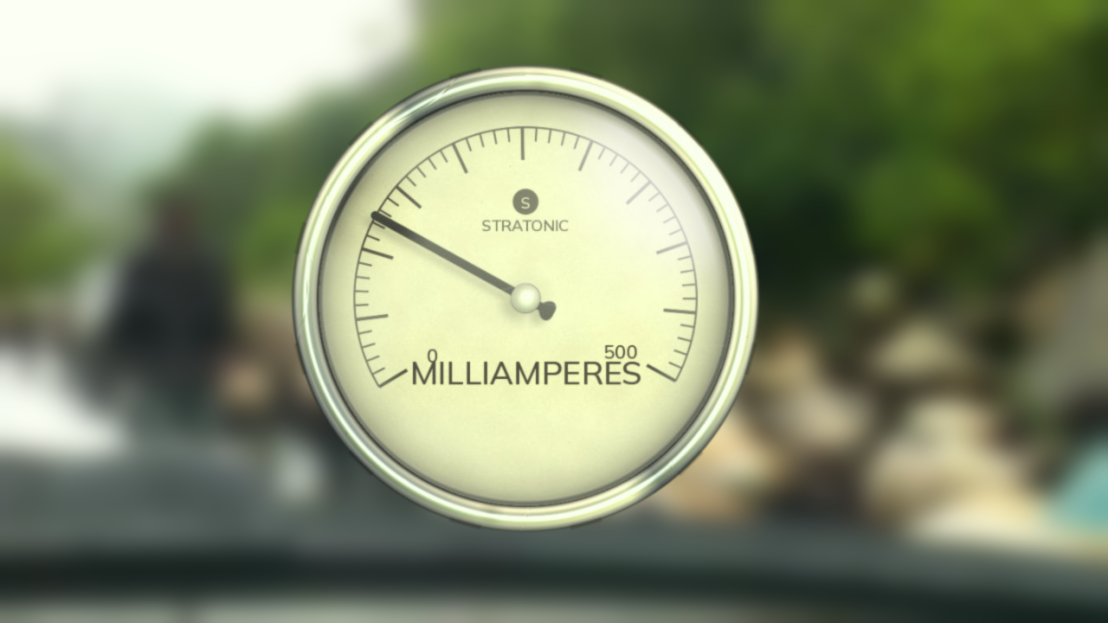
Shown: 125 mA
